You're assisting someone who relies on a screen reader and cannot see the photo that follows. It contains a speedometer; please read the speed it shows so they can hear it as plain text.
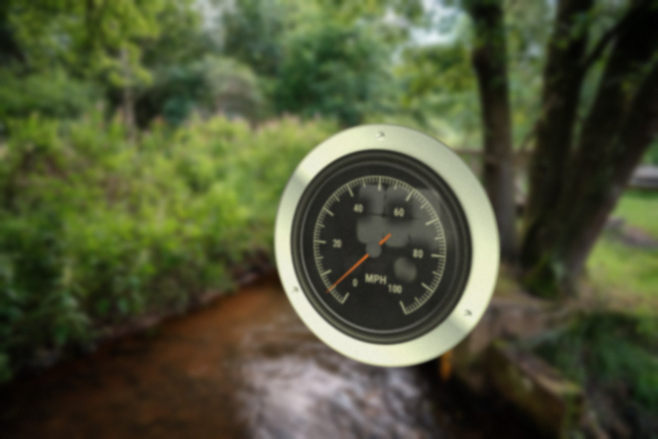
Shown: 5 mph
